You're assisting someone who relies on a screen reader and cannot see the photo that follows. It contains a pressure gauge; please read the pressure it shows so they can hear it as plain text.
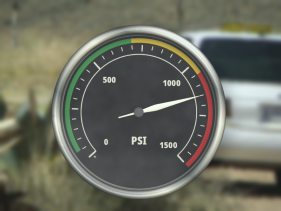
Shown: 1150 psi
